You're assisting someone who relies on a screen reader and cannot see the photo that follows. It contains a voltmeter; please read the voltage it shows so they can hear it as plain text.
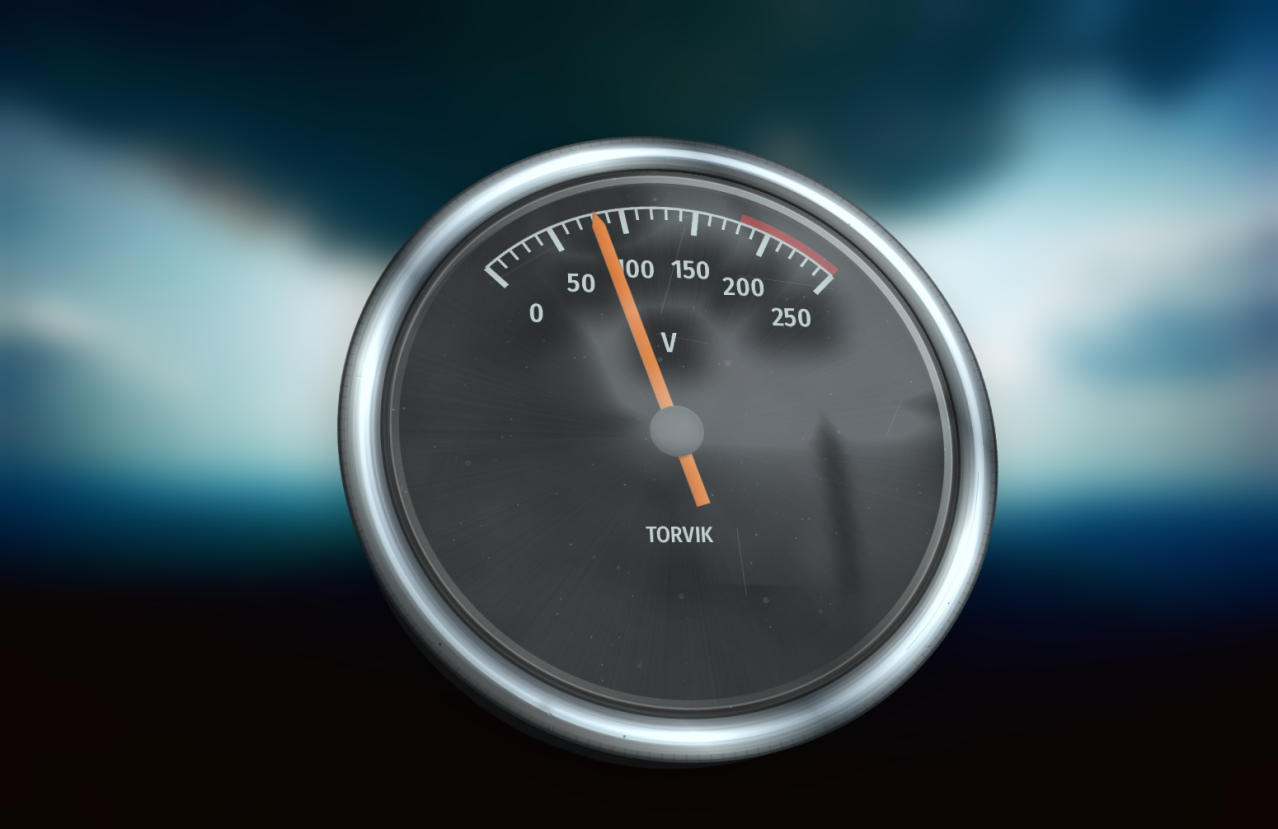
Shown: 80 V
